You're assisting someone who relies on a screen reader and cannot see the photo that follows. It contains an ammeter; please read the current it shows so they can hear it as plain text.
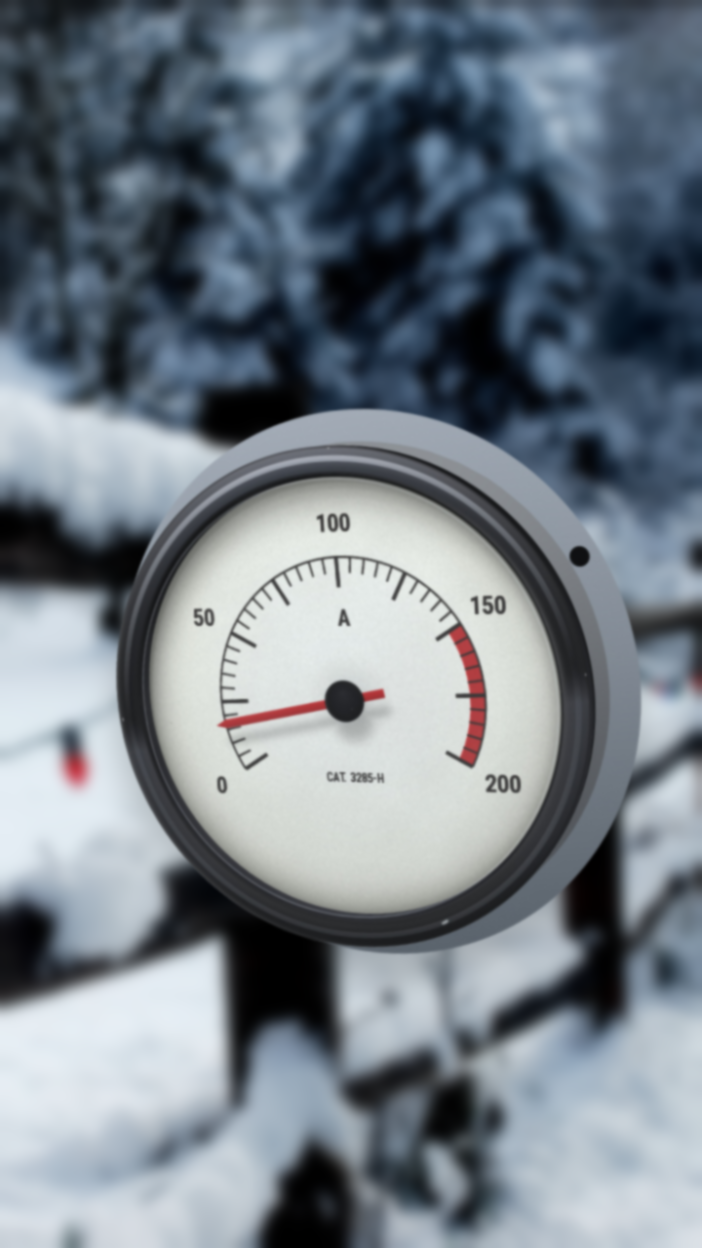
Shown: 17.5 A
